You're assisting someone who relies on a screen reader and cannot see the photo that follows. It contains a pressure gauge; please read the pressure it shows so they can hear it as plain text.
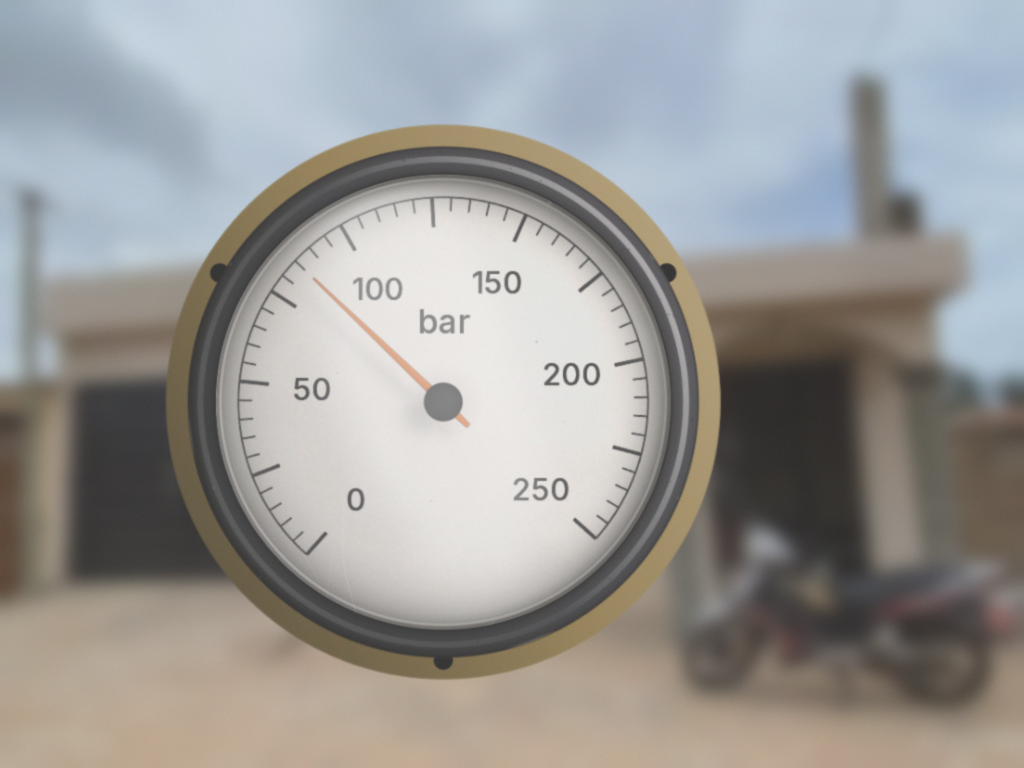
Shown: 85 bar
